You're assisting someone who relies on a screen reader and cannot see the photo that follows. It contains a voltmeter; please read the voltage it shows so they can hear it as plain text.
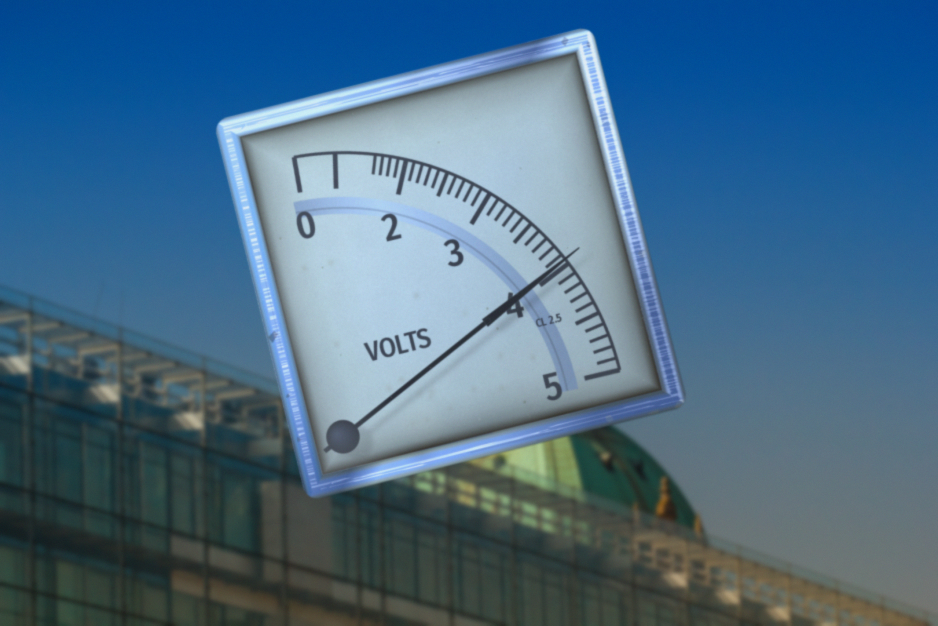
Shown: 3.95 V
